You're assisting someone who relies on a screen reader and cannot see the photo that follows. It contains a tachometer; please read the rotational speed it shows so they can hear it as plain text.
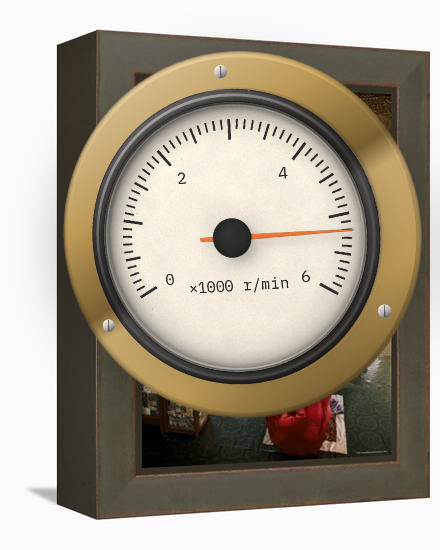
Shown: 5200 rpm
